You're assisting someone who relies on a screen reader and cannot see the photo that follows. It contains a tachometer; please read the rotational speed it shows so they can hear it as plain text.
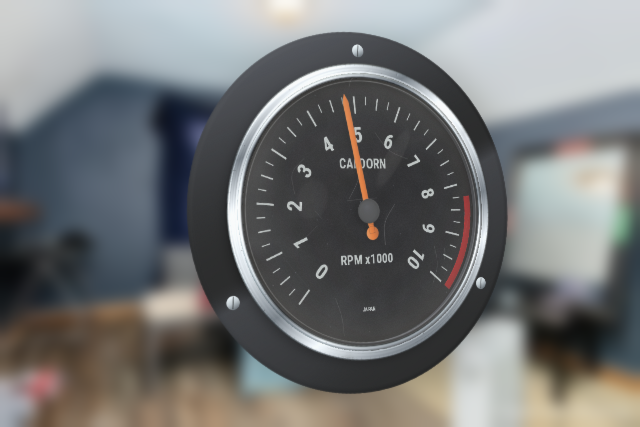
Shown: 4750 rpm
